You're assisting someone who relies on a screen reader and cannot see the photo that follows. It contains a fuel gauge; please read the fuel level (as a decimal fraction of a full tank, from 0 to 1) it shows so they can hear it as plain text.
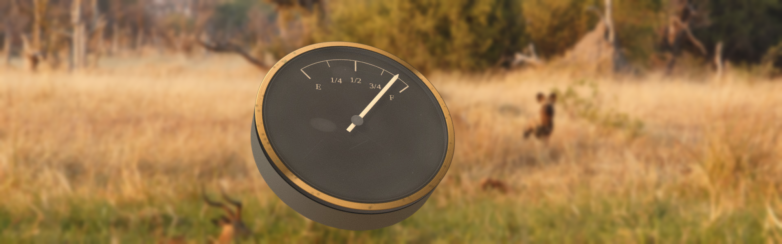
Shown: 0.875
